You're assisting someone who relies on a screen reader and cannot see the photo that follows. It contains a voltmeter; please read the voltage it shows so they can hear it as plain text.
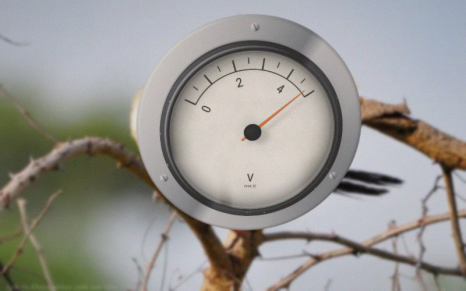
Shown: 4.75 V
